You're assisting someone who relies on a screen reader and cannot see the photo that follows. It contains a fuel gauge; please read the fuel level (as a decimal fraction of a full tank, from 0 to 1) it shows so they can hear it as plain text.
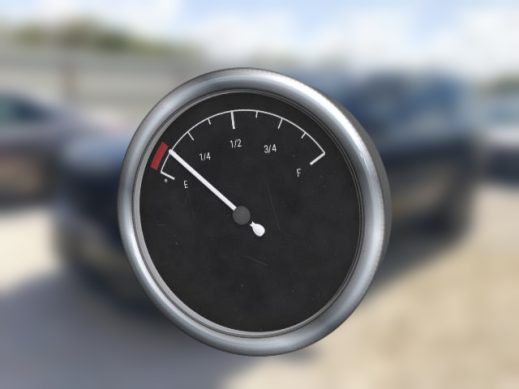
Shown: 0.125
